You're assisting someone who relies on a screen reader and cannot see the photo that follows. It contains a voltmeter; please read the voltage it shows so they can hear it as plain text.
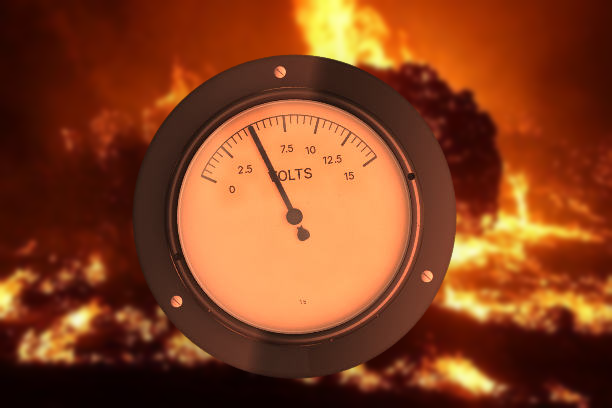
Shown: 5 V
